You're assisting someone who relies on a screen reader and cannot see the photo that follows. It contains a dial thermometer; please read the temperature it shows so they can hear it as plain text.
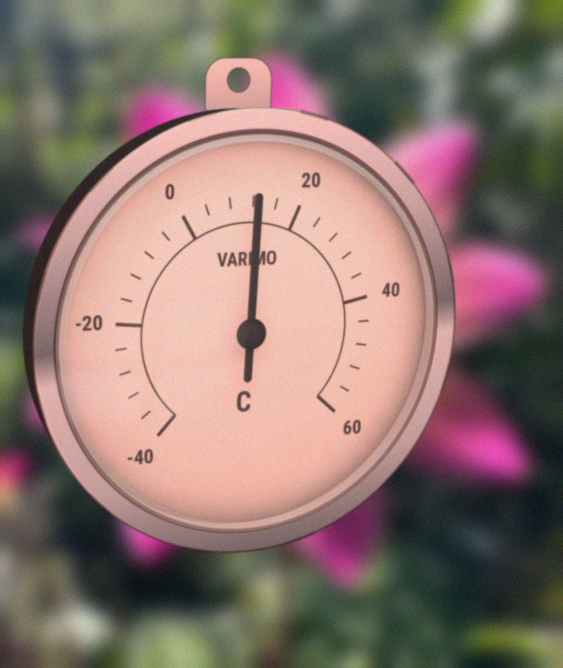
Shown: 12 °C
